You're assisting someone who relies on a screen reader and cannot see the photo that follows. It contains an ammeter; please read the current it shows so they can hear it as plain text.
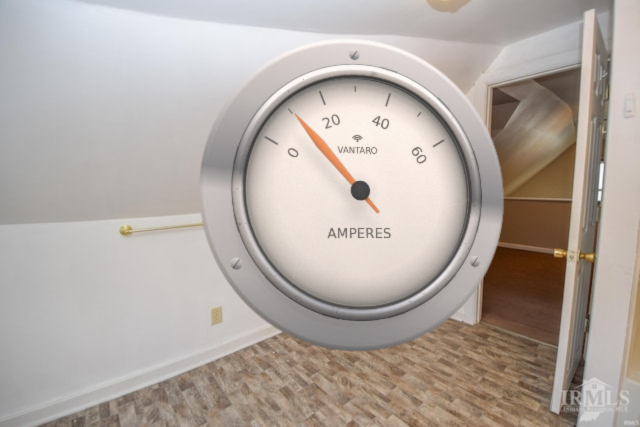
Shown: 10 A
